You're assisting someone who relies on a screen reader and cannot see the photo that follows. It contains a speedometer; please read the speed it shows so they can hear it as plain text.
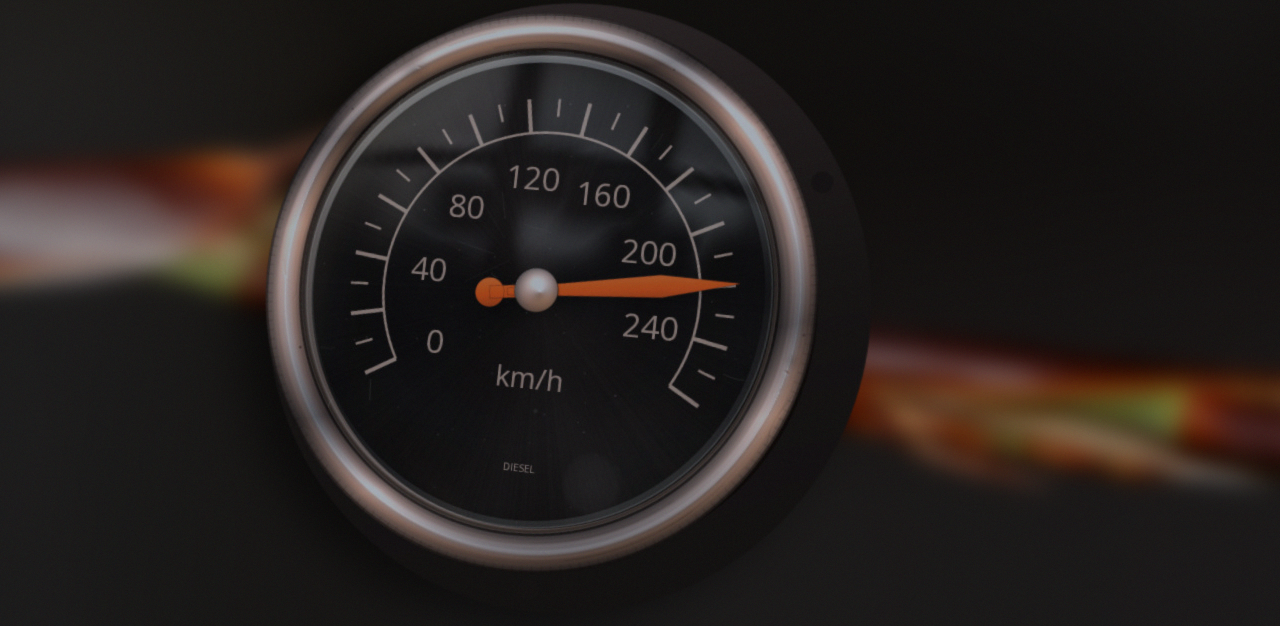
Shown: 220 km/h
